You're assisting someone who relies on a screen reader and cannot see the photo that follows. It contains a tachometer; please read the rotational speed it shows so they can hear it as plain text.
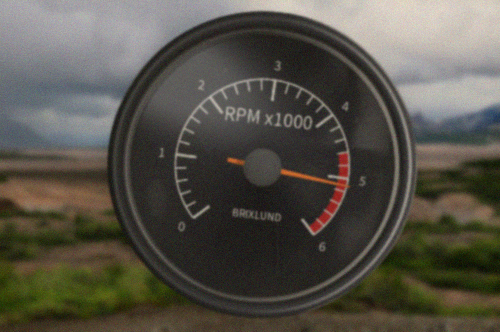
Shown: 5100 rpm
